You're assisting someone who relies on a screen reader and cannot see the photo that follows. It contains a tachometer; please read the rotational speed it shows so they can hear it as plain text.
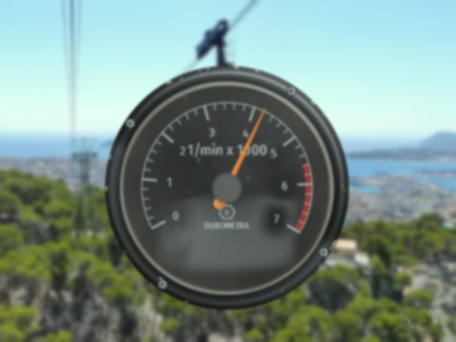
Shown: 4200 rpm
